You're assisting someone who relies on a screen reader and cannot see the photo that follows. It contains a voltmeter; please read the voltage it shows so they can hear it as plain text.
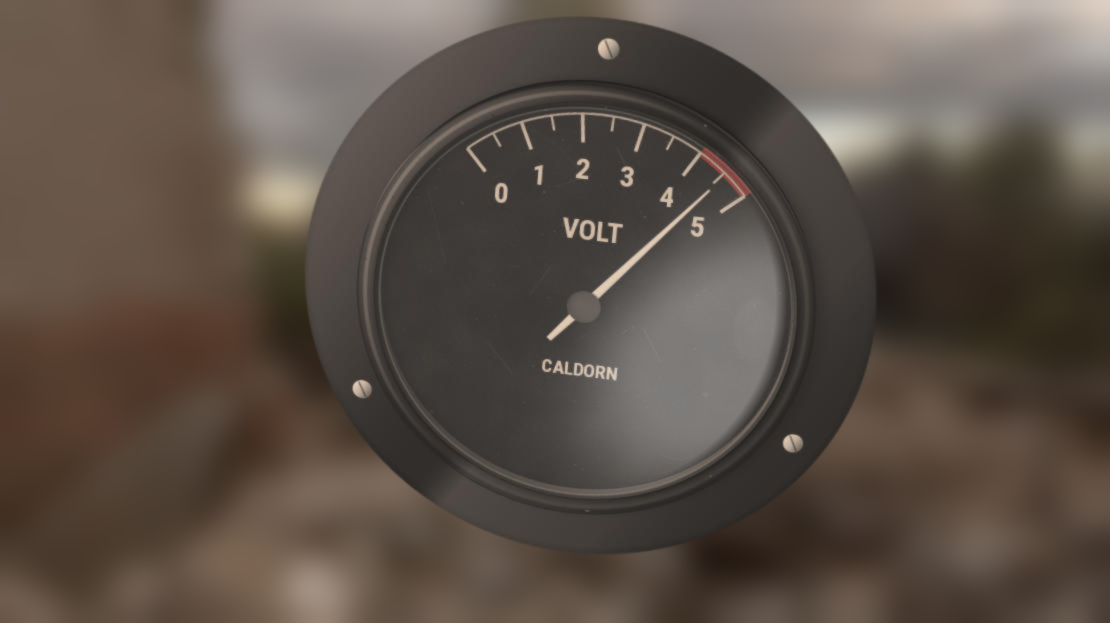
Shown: 4.5 V
